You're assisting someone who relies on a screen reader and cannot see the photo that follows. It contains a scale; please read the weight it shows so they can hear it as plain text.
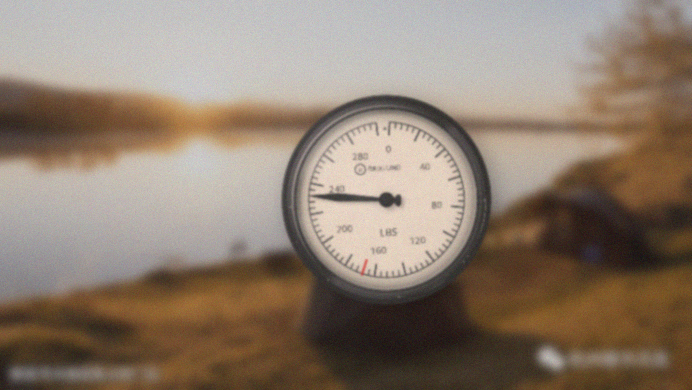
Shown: 232 lb
